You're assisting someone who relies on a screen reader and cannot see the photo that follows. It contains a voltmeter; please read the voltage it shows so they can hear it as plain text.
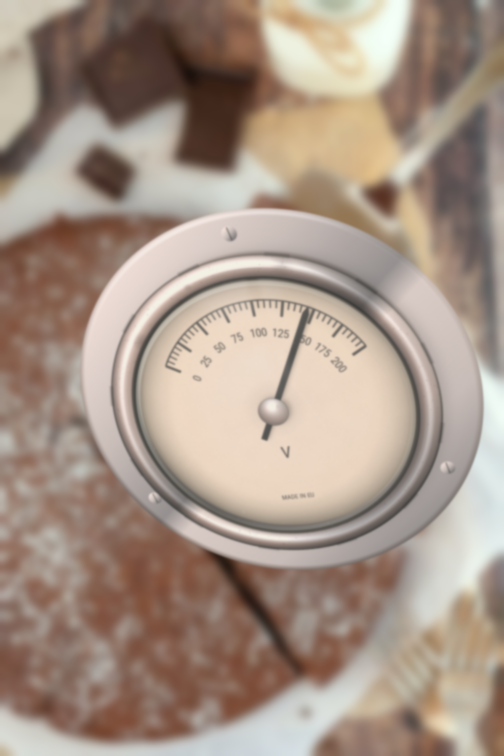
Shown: 145 V
